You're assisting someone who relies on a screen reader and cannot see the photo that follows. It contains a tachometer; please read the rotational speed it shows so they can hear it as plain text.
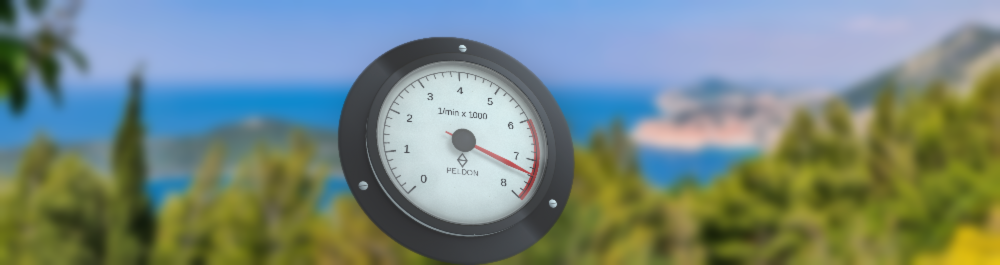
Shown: 7400 rpm
